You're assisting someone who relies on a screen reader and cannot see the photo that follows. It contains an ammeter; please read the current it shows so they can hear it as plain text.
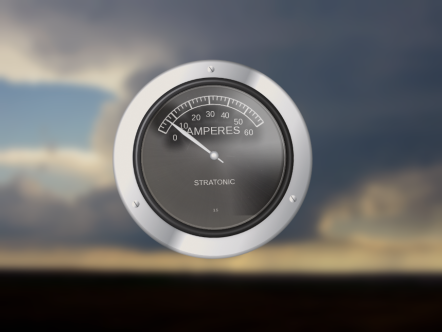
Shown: 6 A
